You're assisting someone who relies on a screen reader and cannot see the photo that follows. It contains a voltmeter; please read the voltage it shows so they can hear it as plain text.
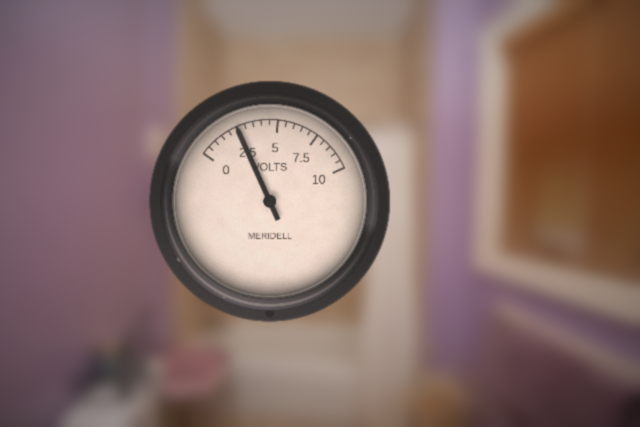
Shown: 2.5 V
